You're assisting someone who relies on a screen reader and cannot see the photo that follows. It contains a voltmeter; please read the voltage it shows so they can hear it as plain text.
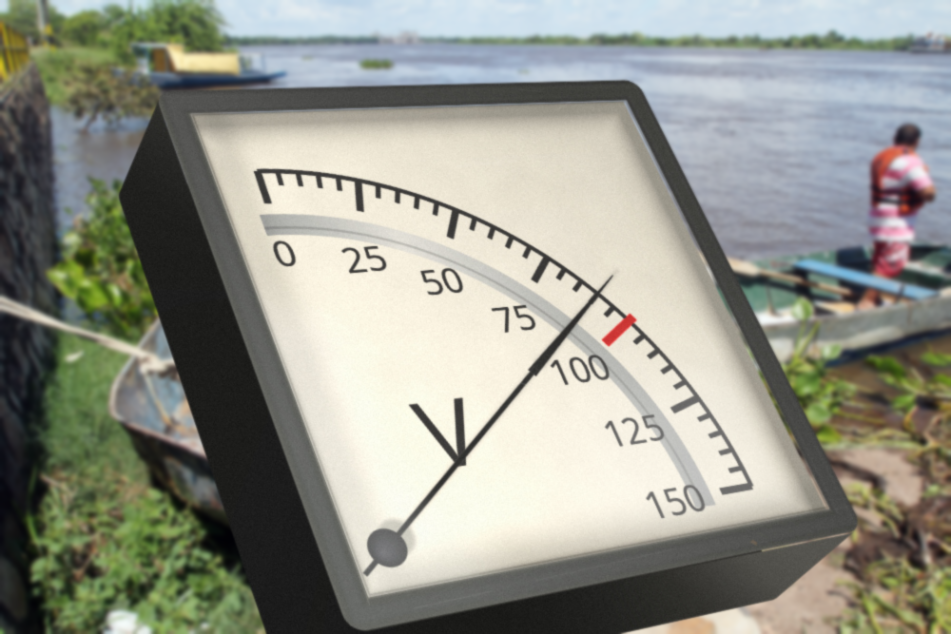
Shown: 90 V
